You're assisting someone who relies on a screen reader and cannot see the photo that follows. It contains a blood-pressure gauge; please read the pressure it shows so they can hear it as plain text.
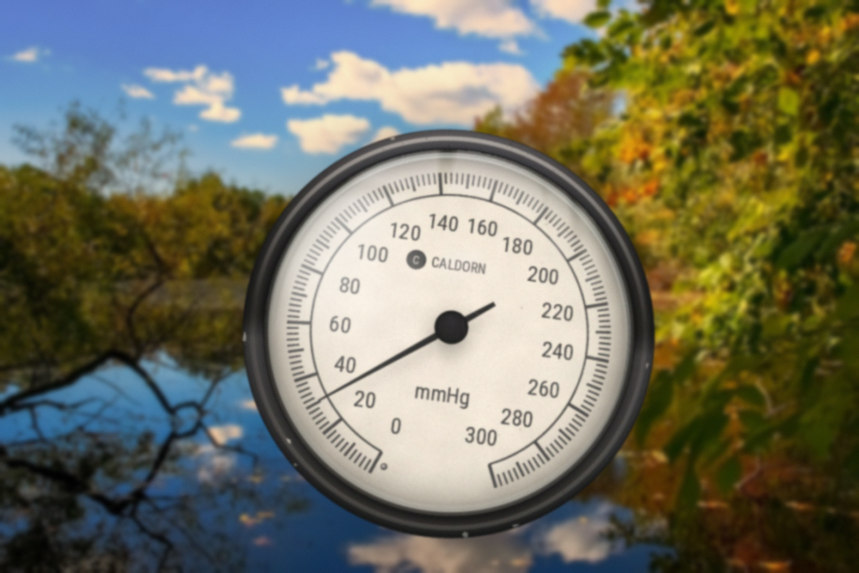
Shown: 30 mmHg
